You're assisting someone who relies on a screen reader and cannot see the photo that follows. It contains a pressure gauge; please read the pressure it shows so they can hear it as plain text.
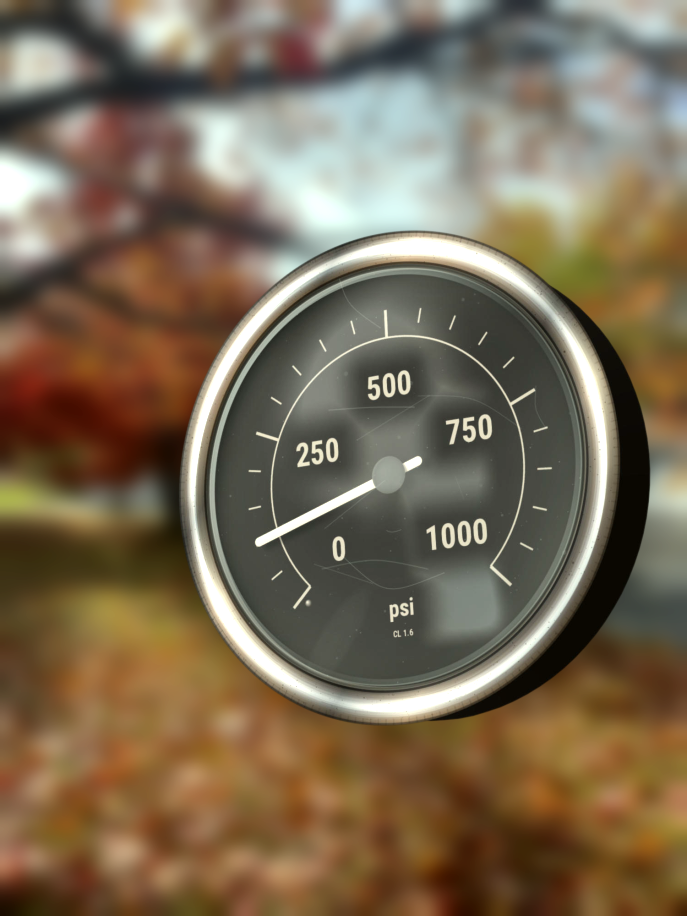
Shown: 100 psi
